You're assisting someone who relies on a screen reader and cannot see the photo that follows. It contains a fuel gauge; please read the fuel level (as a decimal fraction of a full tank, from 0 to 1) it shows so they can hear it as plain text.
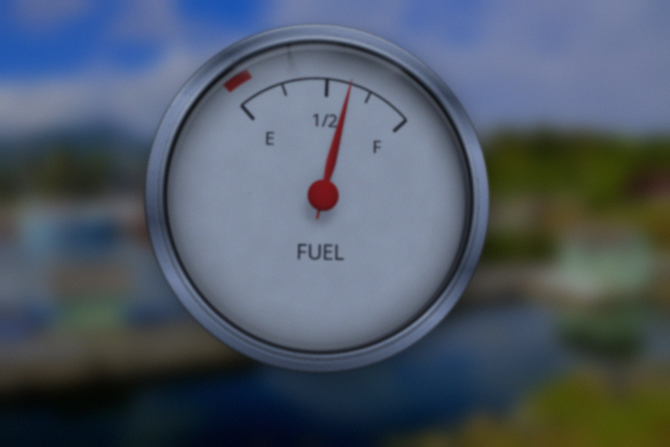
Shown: 0.625
